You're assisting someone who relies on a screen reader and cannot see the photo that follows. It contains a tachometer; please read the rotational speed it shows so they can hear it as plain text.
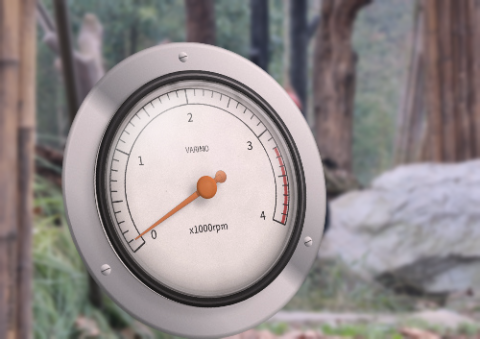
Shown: 100 rpm
